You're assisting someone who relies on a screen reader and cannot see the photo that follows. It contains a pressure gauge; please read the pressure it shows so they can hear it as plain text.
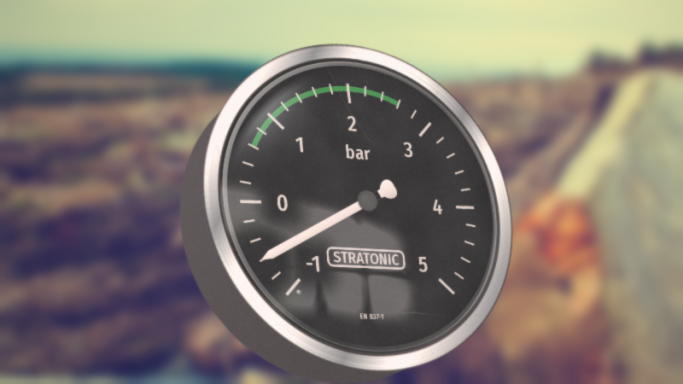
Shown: -0.6 bar
